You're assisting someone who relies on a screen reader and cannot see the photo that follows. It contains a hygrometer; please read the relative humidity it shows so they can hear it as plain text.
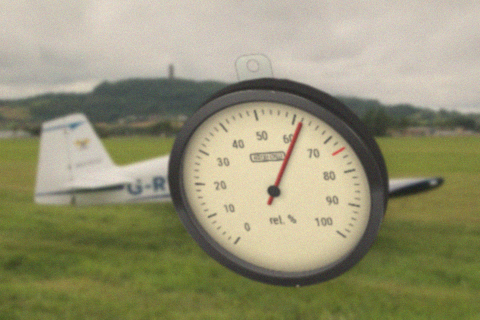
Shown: 62 %
